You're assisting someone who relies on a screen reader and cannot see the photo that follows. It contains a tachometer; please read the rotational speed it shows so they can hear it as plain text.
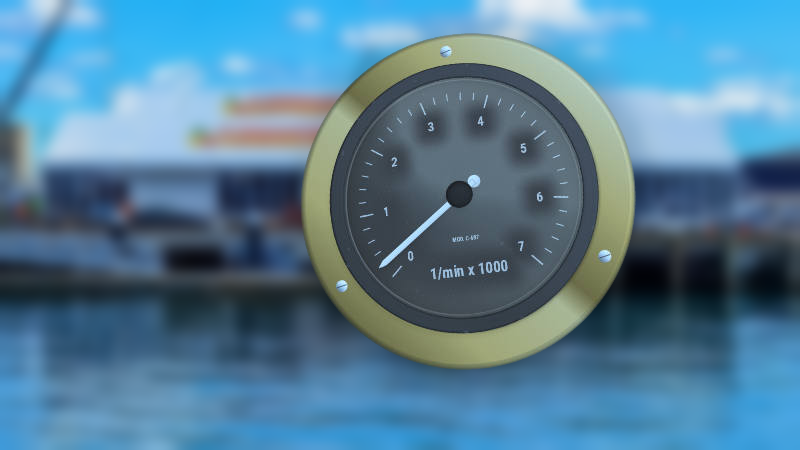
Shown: 200 rpm
